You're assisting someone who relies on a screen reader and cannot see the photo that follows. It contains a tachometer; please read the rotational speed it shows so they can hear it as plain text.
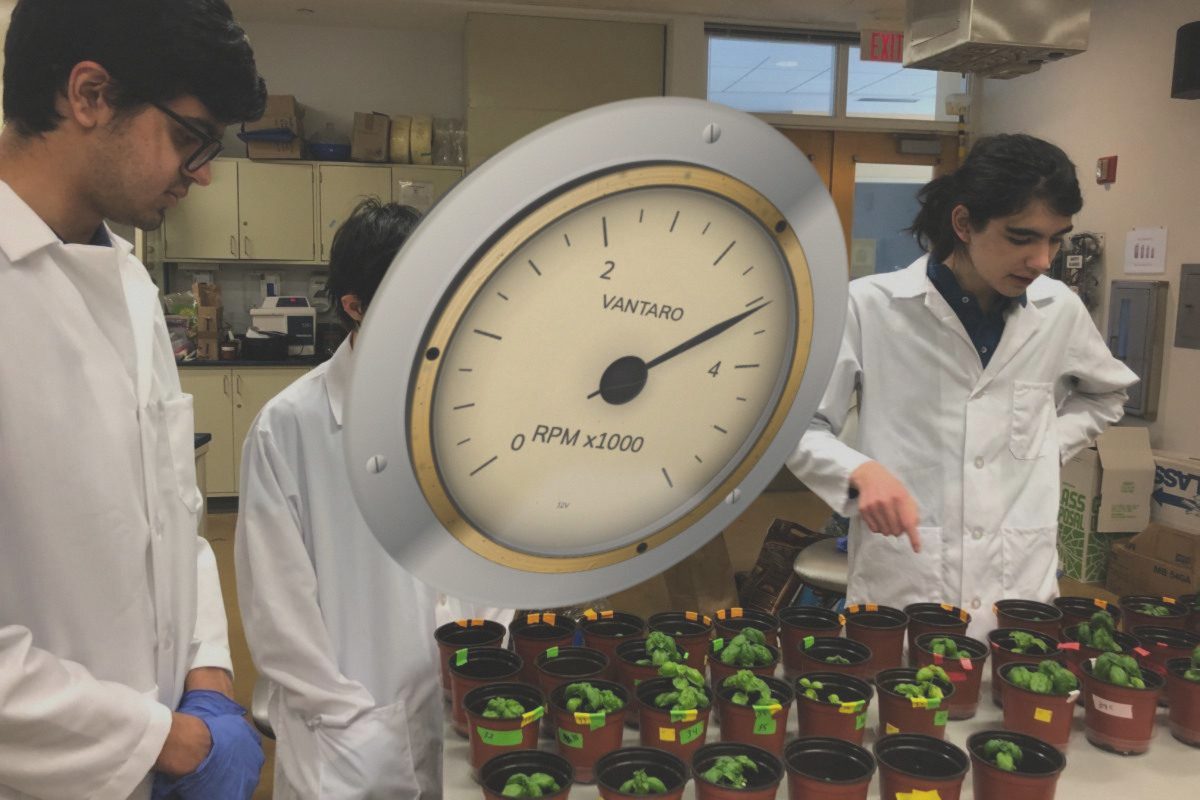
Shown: 3500 rpm
